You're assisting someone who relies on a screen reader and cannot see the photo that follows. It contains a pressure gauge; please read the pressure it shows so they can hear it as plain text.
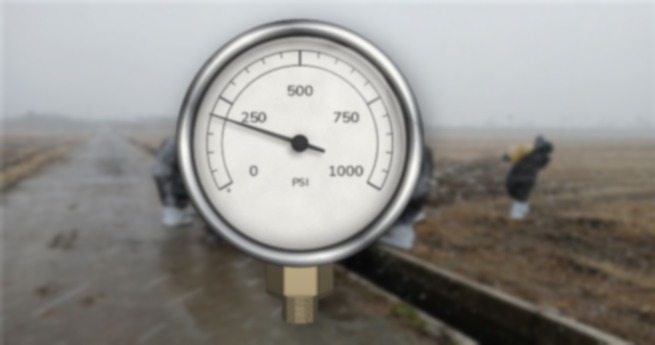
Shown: 200 psi
